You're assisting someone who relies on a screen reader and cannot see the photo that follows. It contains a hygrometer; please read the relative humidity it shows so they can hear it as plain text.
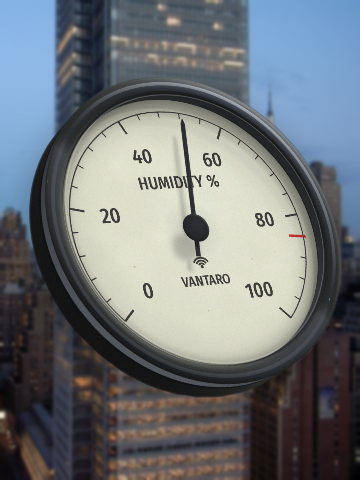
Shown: 52 %
